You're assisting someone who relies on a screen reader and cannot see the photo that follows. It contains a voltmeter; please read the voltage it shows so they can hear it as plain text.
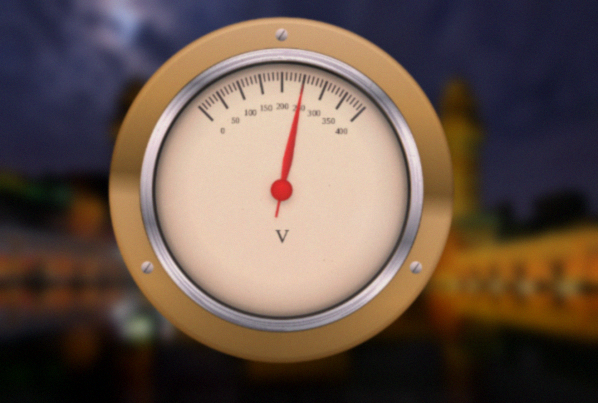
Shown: 250 V
